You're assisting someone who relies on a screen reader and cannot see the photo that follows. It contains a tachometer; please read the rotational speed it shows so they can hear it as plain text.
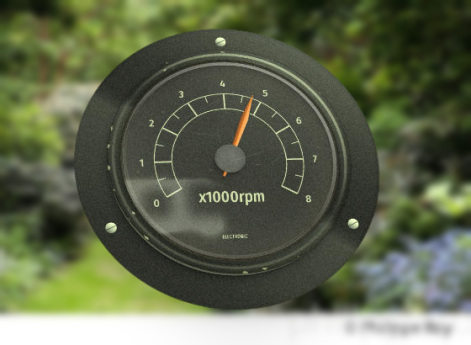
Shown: 4750 rpm
